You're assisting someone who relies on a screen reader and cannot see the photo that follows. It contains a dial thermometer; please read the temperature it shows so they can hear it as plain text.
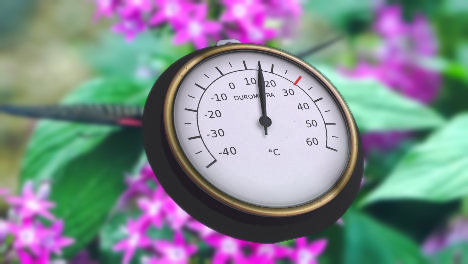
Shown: 15 °C
